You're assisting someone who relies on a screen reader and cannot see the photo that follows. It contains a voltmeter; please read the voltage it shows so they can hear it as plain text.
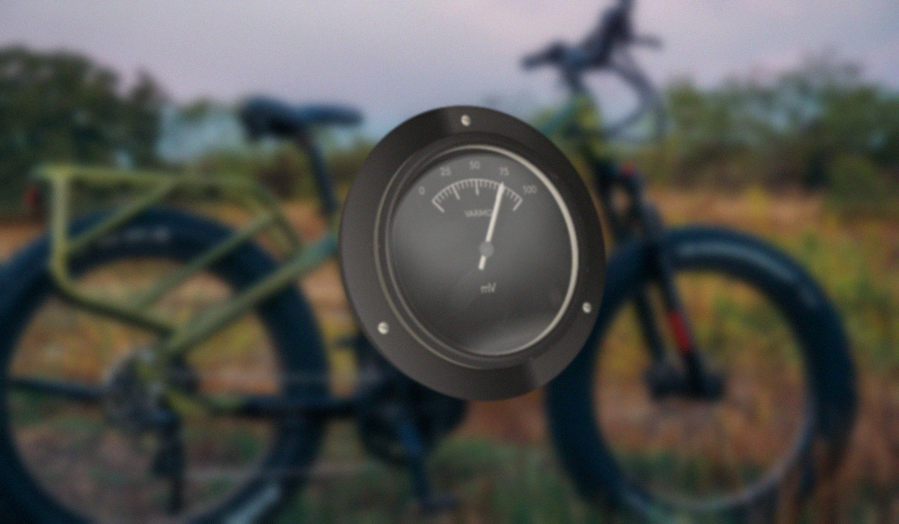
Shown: 75 mV
